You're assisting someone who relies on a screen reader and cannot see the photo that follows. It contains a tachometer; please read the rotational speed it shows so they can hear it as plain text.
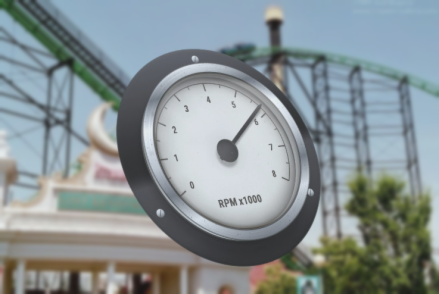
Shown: 5750 rpm
